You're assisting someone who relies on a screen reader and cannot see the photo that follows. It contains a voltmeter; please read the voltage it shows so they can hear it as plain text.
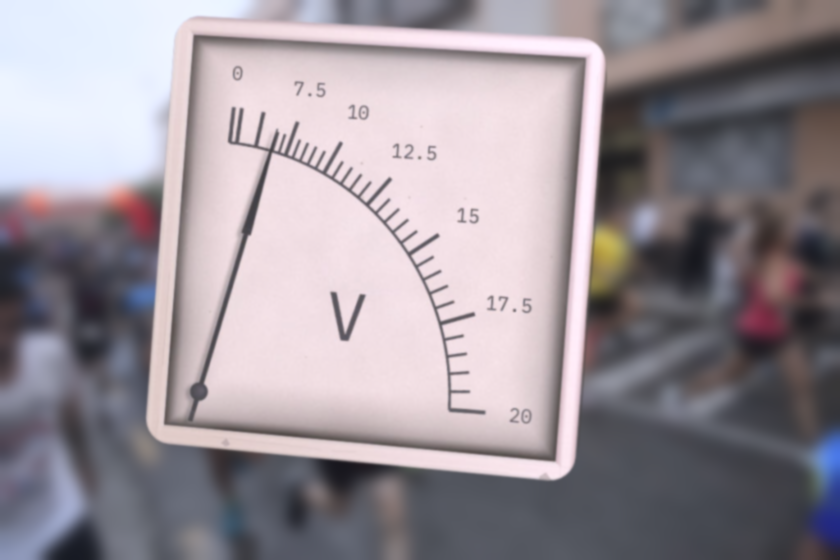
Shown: 6.5 V
